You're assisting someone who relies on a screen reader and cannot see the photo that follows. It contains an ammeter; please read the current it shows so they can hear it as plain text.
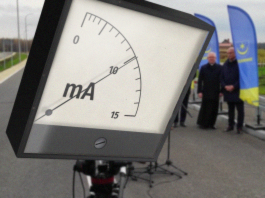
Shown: 10 mA
